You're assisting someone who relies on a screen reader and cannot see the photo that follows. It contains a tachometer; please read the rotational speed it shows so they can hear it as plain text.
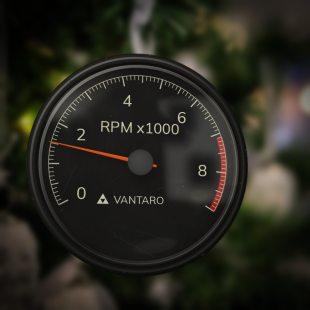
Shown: 1500 rpm
